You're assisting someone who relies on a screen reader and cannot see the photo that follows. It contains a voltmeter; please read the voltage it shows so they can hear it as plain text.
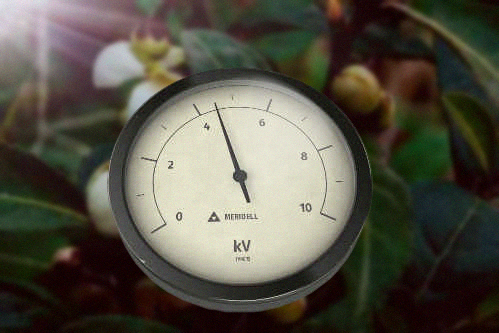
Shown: 4.5 kV
